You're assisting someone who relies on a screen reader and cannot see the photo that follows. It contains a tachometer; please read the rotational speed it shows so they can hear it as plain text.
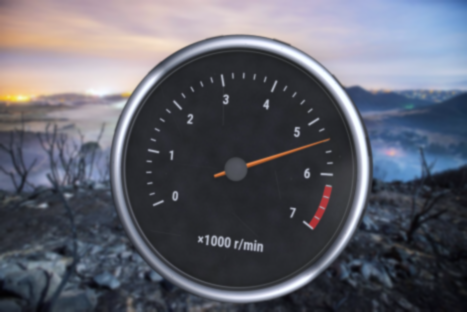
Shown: 5400 rpm
